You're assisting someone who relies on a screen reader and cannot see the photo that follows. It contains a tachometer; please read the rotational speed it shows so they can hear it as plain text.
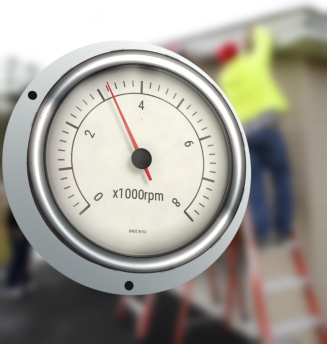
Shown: 3200 rpm
